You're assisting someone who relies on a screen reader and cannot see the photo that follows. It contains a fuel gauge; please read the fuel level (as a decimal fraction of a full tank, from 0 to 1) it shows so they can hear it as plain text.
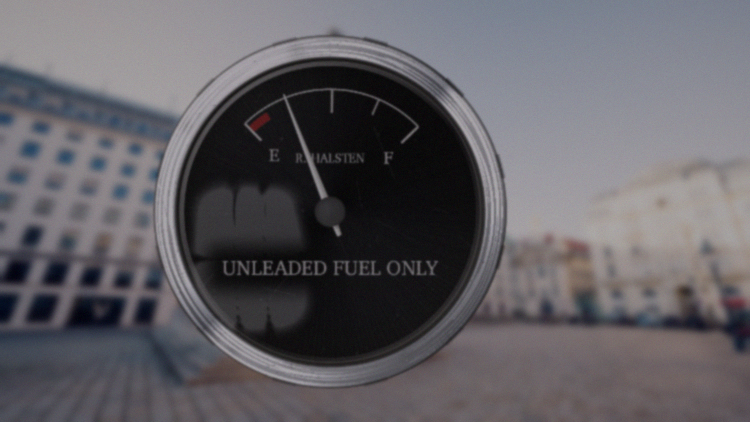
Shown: 0.25
